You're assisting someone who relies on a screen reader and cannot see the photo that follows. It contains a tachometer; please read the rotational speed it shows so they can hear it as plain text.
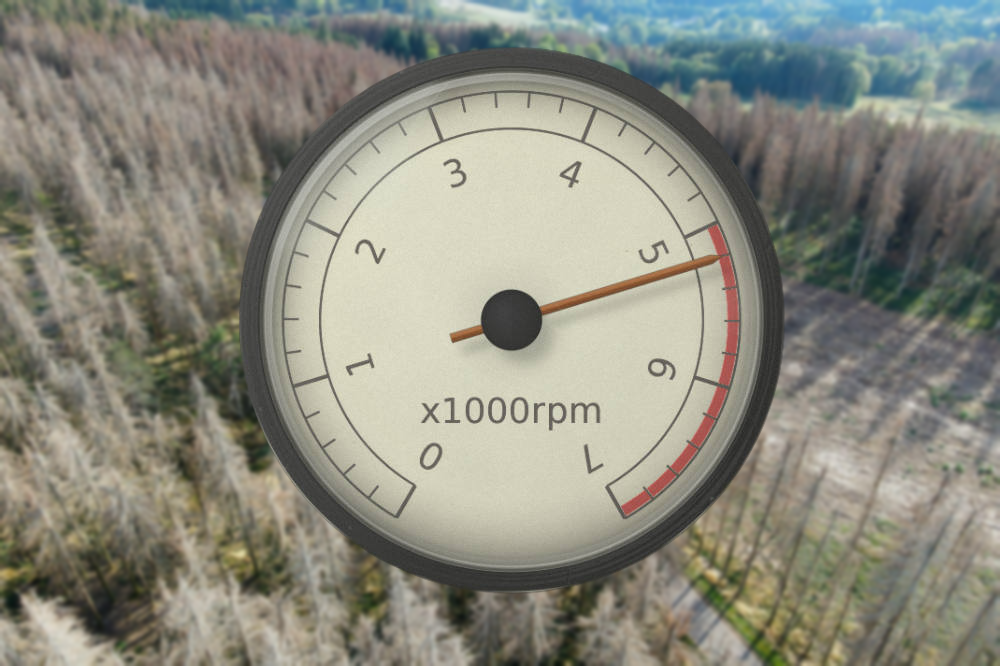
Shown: 5200 rpm
